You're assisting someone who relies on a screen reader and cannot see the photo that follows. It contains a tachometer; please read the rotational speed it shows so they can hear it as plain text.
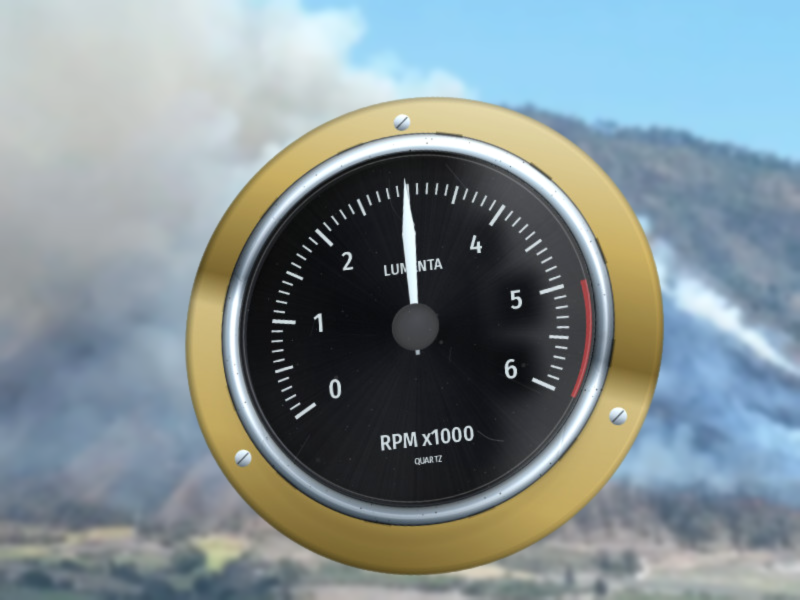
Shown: 3000 rpm
